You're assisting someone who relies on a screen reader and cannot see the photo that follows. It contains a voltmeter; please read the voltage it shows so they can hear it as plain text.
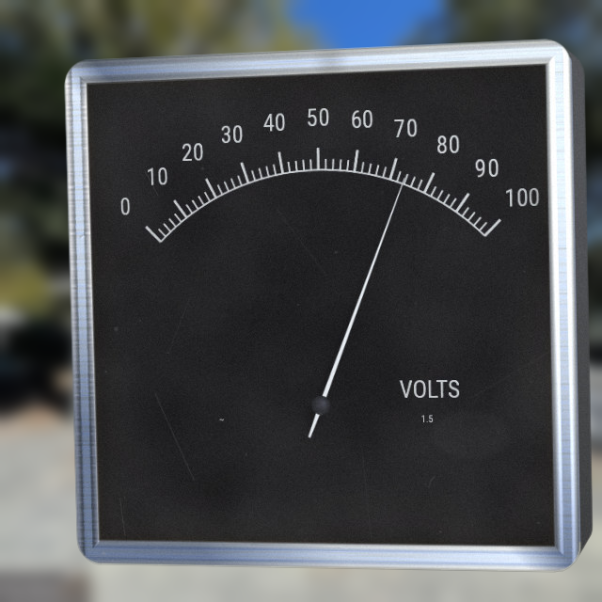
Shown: 74 V
